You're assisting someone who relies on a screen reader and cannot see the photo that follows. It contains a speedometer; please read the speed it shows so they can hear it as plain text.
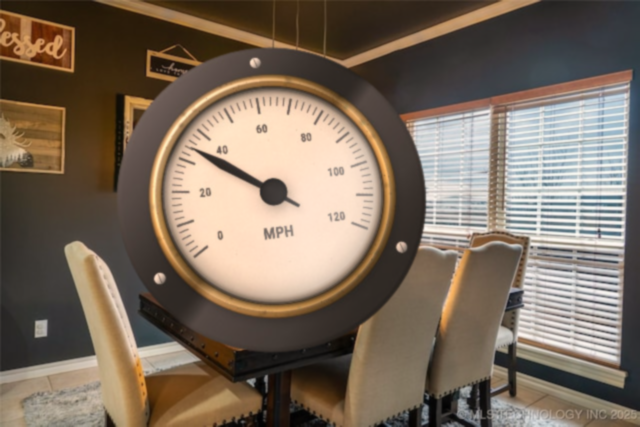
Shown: 34 mph
